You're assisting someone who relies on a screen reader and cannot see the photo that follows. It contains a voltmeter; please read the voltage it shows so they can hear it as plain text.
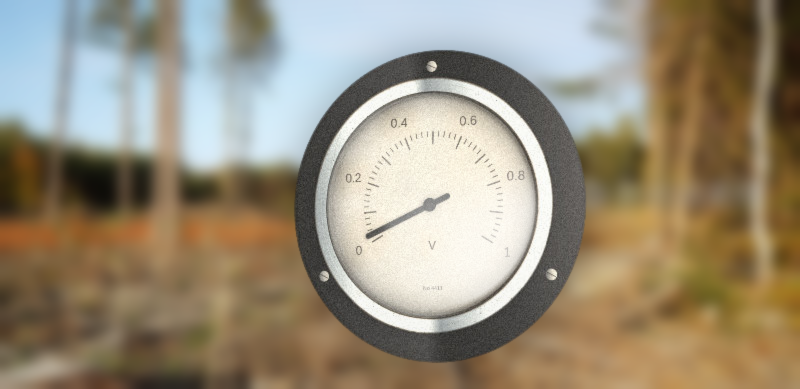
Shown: 0.02 V
